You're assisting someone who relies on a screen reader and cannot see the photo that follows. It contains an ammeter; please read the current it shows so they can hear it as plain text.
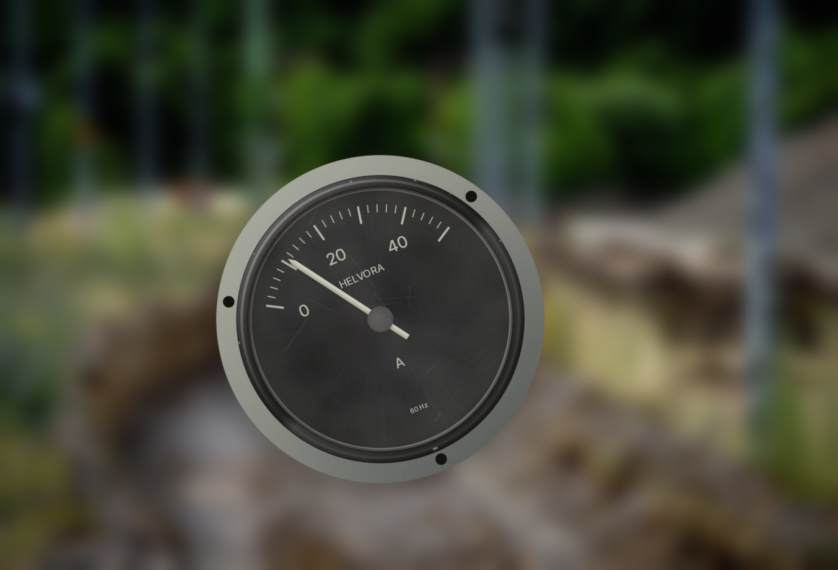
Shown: 11 A
